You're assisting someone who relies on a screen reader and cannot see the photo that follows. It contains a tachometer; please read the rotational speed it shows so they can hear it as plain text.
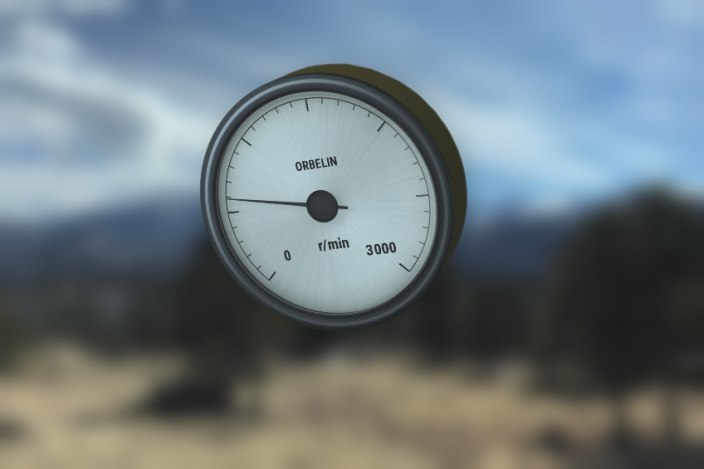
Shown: 600 rpm
